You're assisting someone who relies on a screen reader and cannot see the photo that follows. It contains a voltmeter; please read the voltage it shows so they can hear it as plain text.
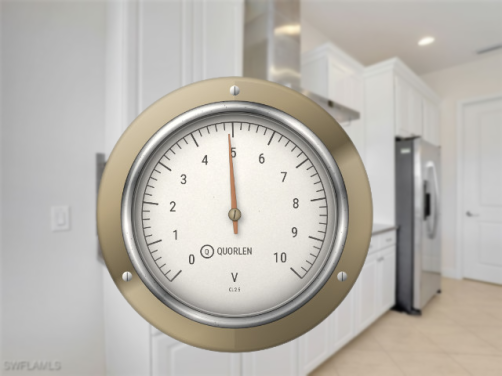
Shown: 4.9 V
